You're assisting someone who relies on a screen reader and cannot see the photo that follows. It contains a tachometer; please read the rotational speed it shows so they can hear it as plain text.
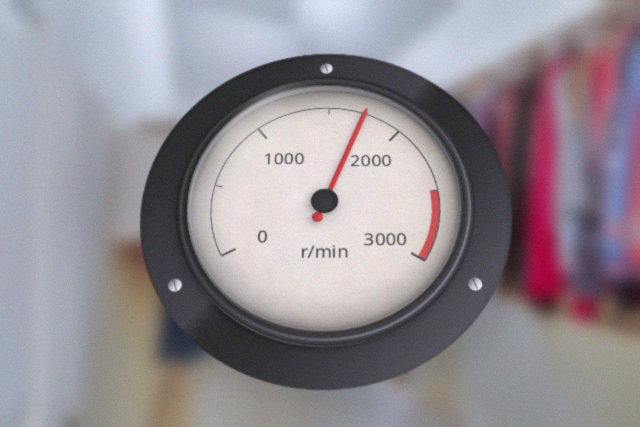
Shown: 1750 rpm
